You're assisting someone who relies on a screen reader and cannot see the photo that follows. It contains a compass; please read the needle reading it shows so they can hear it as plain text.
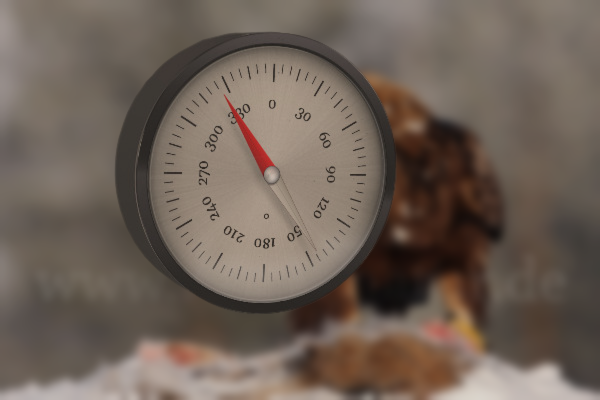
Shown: 325 °
